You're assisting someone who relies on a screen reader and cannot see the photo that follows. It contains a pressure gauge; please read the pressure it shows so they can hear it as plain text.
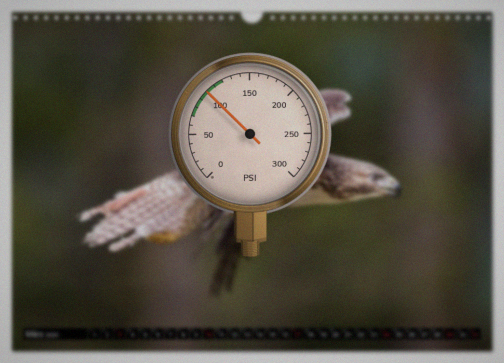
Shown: 100 psi
